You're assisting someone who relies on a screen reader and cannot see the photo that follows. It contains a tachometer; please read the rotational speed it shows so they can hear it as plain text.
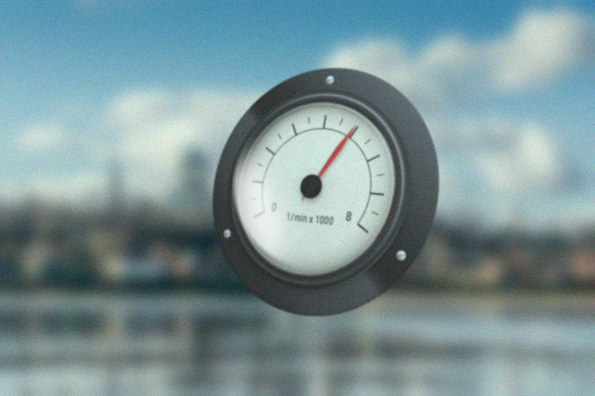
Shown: 5000 rpm
